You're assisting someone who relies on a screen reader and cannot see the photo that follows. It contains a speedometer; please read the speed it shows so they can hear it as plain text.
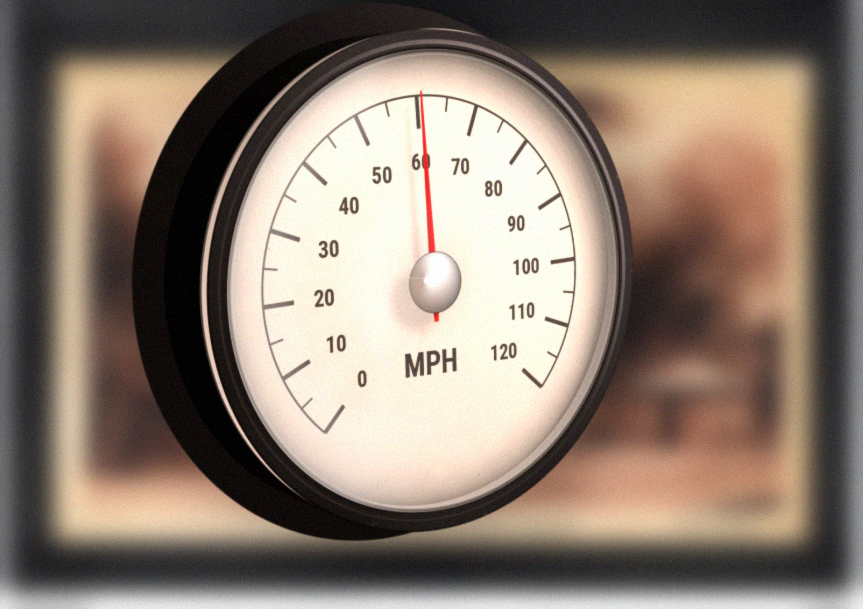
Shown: 60 mph
